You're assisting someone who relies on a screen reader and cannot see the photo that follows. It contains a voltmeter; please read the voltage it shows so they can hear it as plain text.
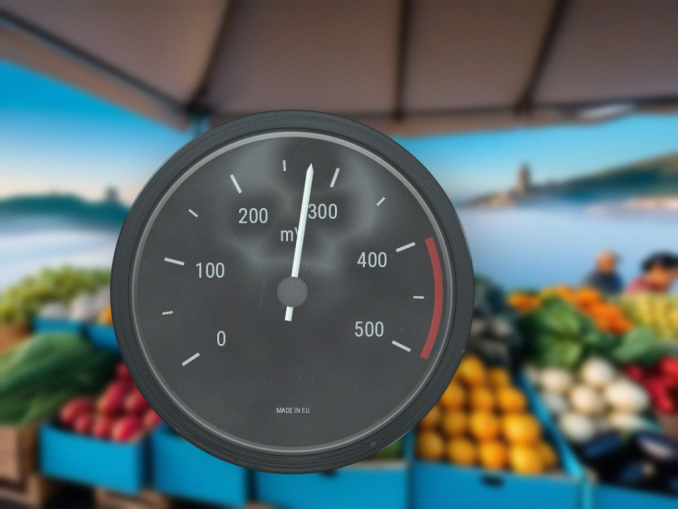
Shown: 275 mV
